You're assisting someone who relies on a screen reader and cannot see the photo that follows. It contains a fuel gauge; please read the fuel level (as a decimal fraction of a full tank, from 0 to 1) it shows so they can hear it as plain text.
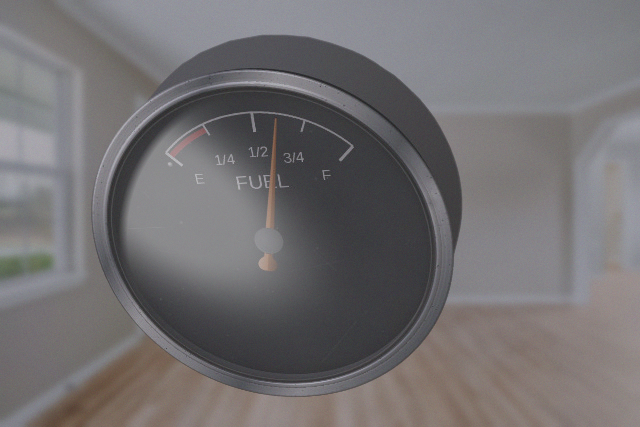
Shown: 0.625
